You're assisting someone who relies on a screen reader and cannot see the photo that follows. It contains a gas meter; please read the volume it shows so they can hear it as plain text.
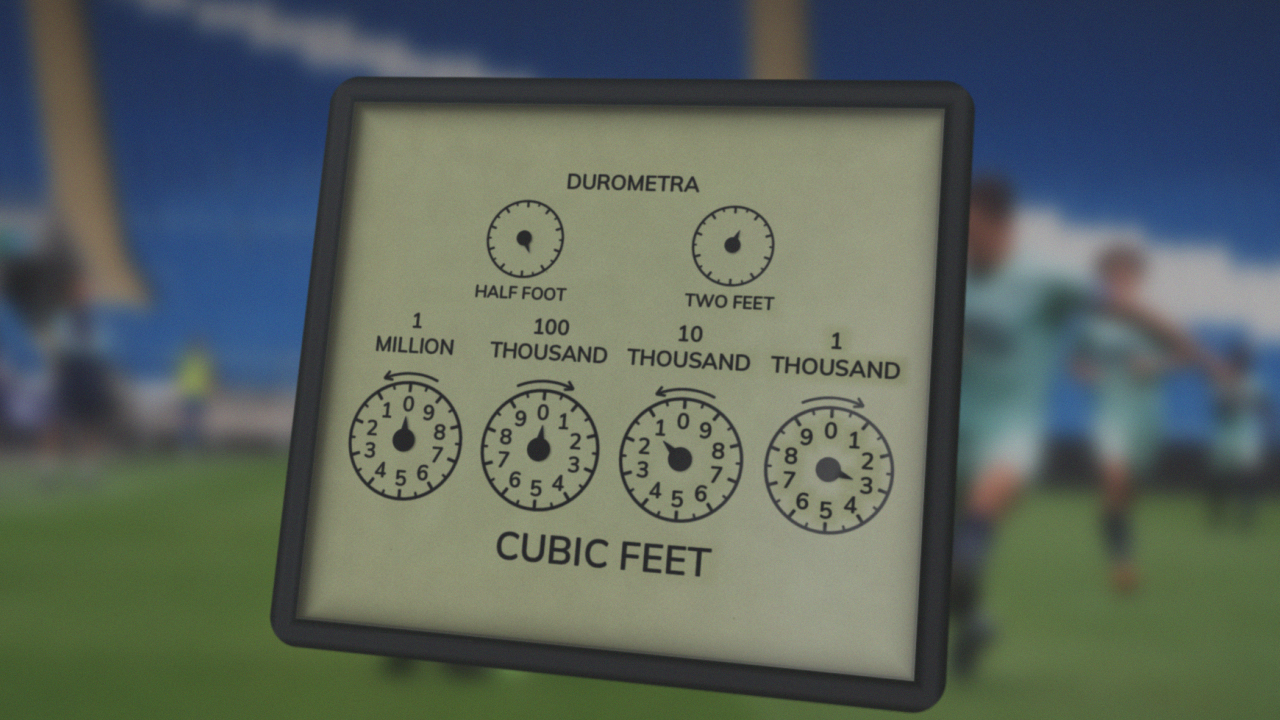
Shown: 1300 ft³
